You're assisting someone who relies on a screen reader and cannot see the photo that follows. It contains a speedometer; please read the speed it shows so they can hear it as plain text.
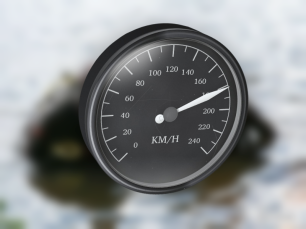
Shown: 180 km/h
